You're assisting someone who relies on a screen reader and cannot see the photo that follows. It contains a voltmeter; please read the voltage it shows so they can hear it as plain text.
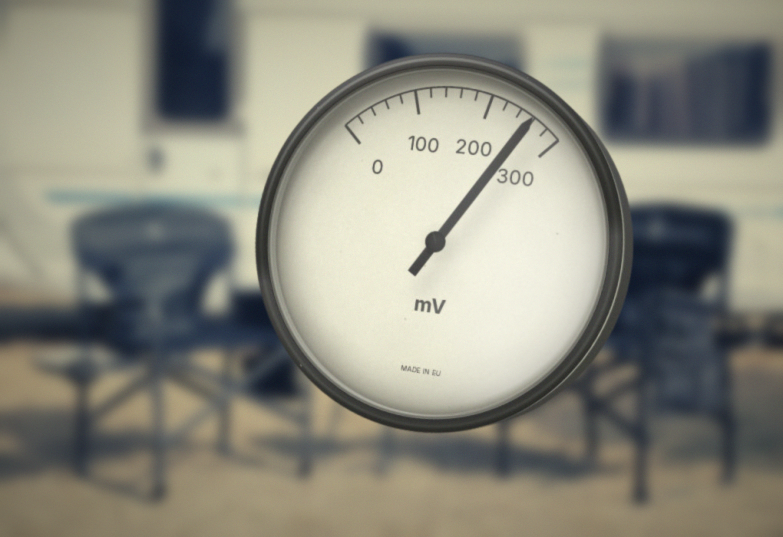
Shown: 260 mV
